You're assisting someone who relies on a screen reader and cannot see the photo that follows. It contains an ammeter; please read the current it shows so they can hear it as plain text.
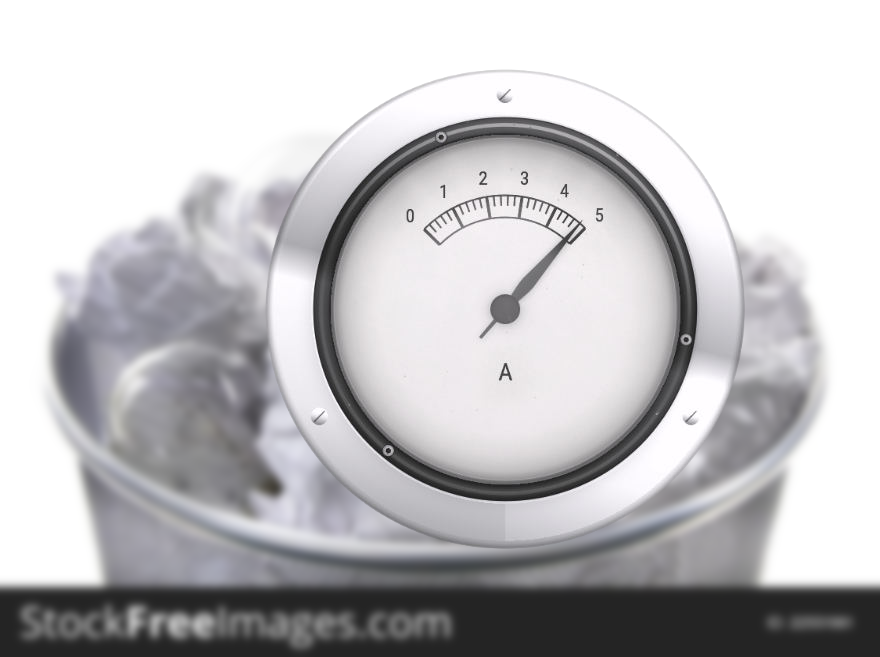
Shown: 4.8 A
